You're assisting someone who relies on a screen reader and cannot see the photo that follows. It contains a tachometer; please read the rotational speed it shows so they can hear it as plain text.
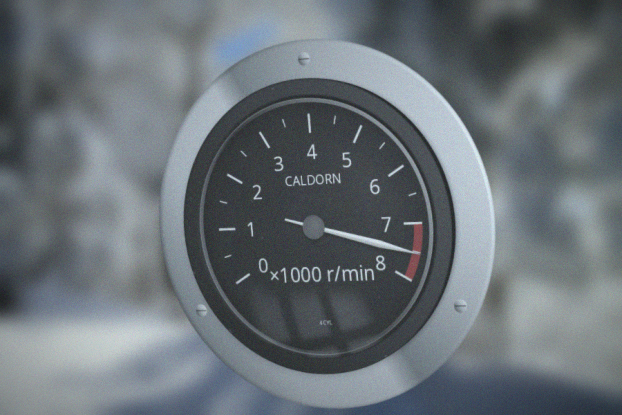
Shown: 7500 rpm
